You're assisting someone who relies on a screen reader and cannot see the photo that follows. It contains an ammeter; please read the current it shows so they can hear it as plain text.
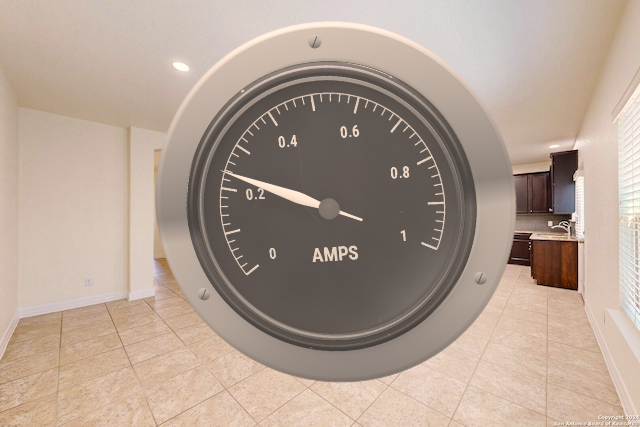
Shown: 0.24 A
